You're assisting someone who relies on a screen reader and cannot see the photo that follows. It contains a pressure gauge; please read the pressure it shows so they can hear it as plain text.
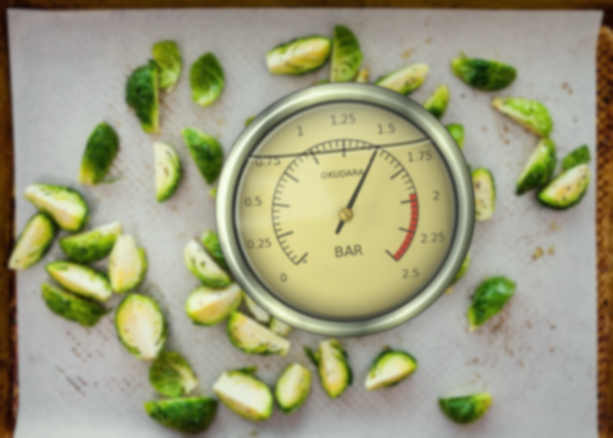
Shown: 1.5 bar
